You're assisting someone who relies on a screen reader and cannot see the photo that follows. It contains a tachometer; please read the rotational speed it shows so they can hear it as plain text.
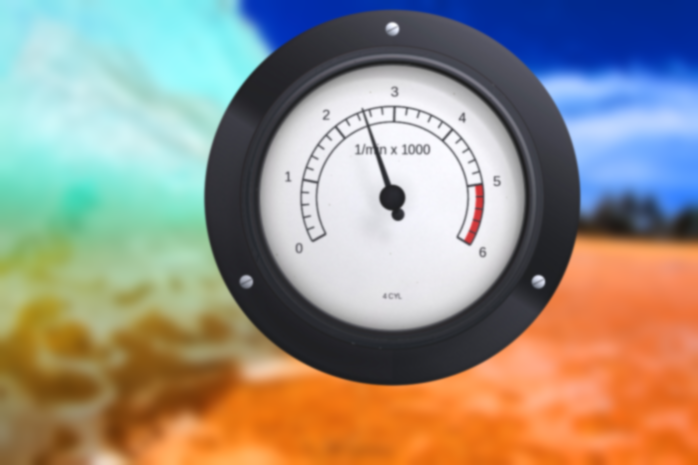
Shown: 2500 rpm
